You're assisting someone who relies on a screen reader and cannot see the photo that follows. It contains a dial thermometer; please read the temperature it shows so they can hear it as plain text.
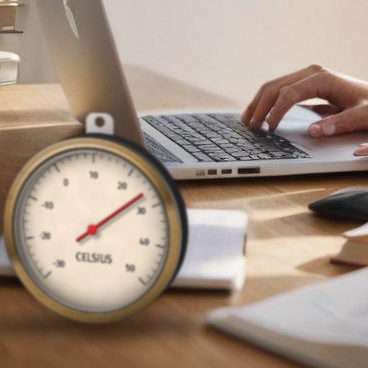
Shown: 26 °C
